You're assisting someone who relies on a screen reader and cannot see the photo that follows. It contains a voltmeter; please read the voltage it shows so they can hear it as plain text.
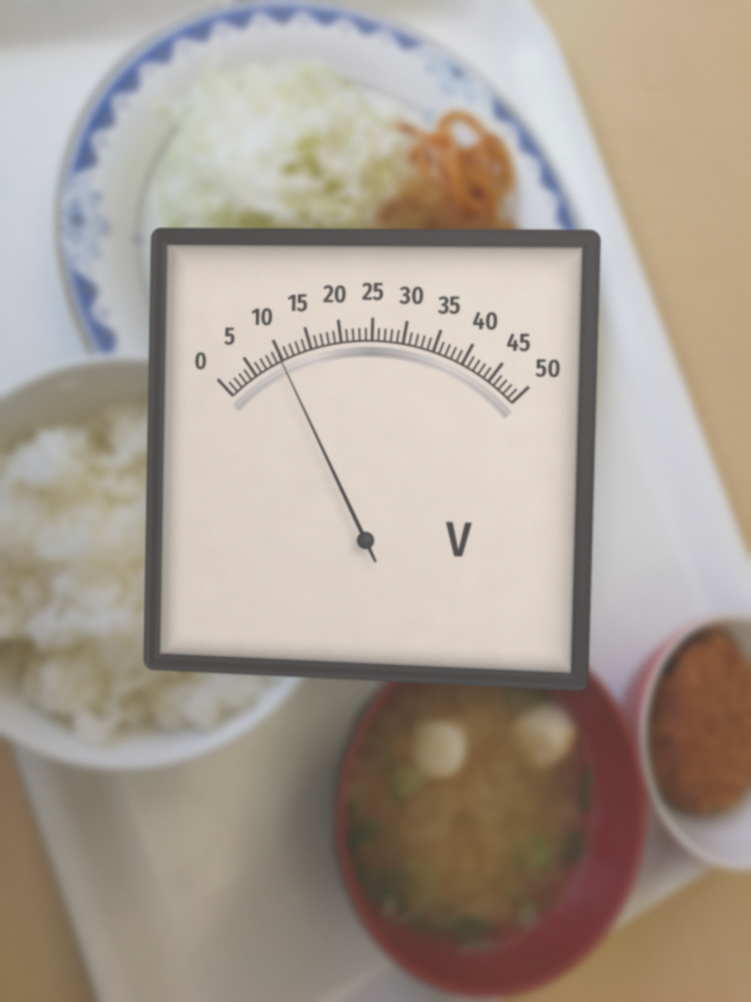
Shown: 10 V
